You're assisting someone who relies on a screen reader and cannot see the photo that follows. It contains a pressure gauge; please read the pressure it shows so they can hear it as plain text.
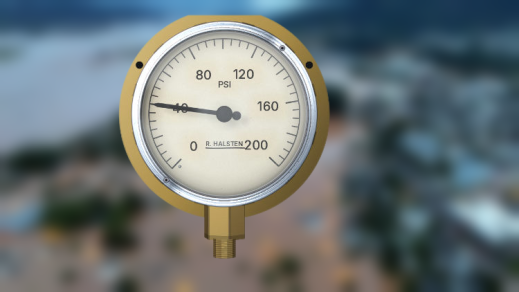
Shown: 40 psi
